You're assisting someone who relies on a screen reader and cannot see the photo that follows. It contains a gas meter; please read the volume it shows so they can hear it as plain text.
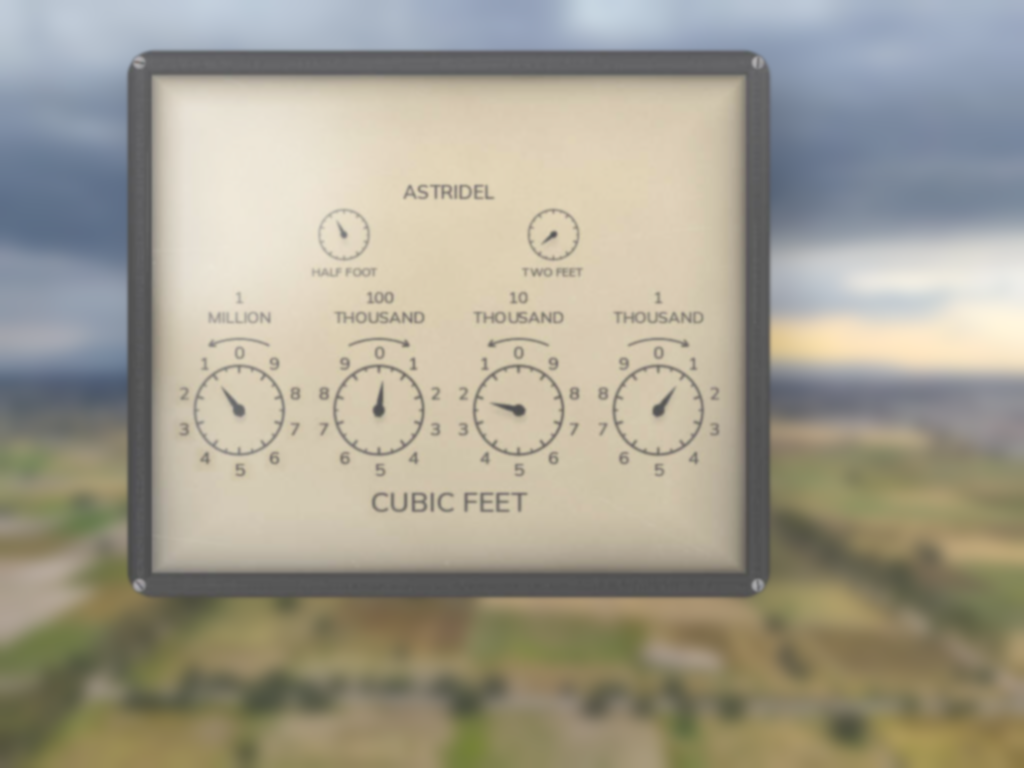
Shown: 102100 ft³
